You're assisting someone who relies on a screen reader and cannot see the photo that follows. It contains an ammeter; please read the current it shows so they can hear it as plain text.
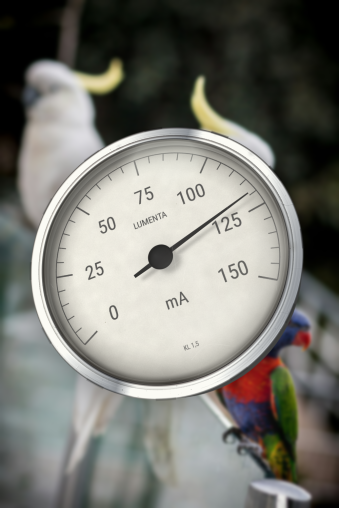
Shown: 120 mA
